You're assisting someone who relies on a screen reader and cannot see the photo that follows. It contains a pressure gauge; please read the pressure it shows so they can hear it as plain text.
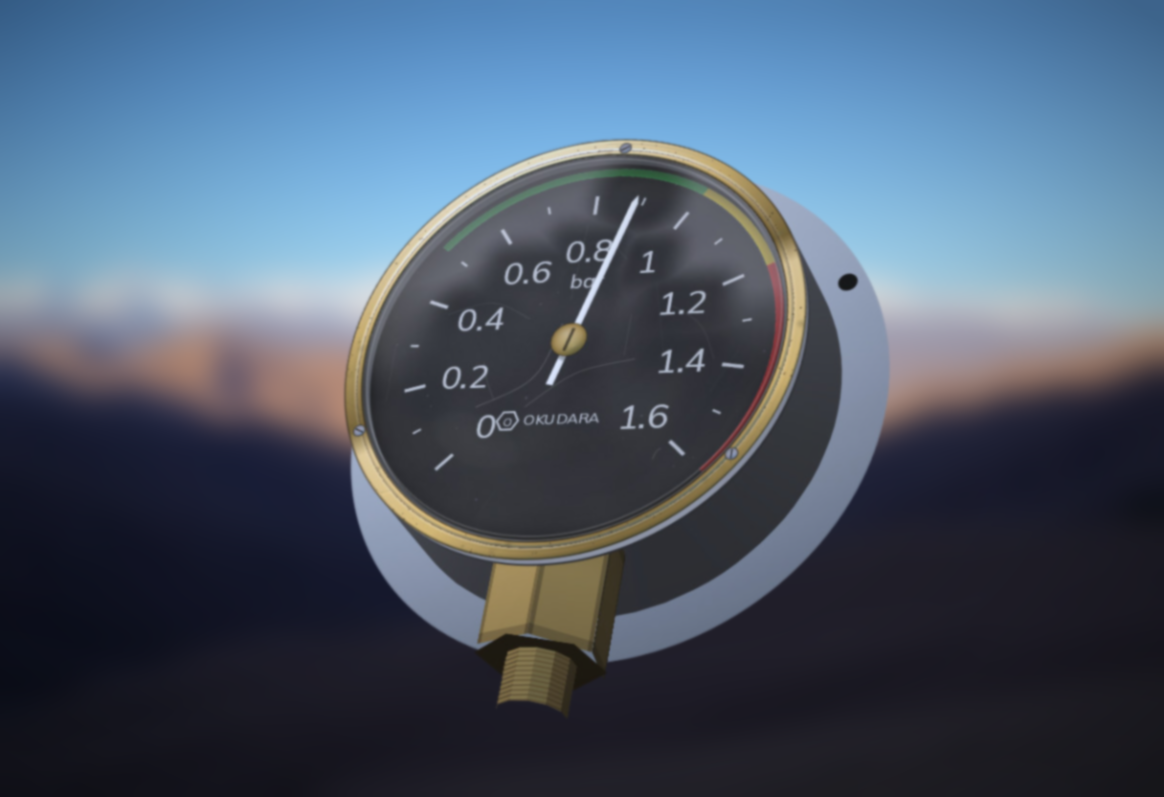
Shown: 0.9 bar
